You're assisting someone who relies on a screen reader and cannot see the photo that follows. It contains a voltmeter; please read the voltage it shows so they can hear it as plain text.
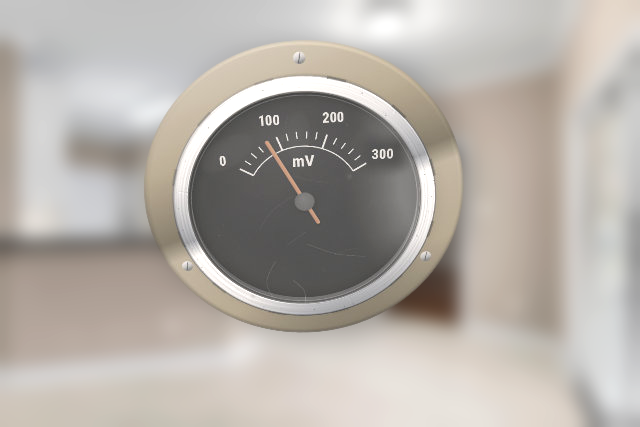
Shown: 80 mV
